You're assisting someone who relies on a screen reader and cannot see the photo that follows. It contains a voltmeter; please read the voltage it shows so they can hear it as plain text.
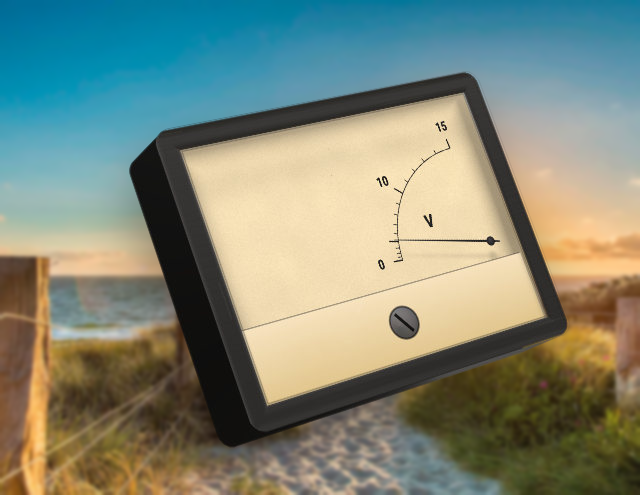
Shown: 5 V
